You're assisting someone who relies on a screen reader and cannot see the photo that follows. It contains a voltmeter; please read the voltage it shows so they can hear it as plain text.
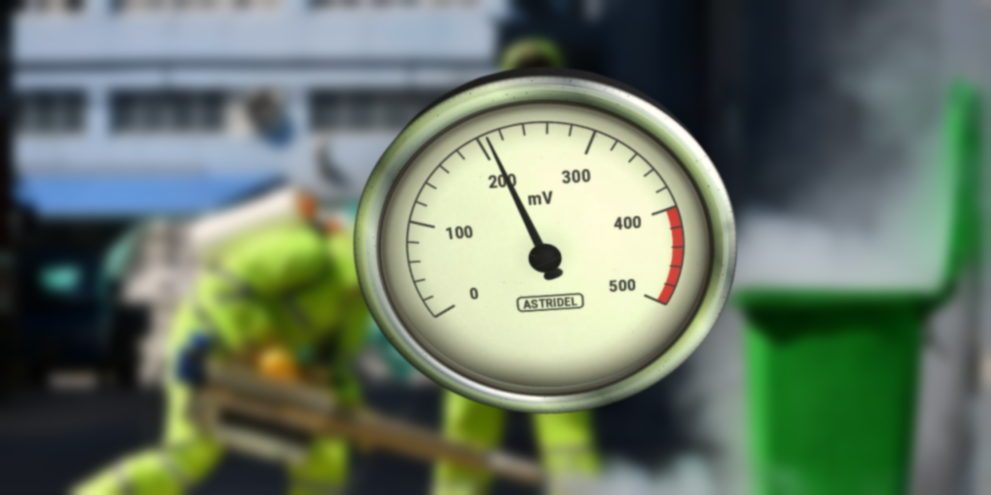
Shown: 210 mV
